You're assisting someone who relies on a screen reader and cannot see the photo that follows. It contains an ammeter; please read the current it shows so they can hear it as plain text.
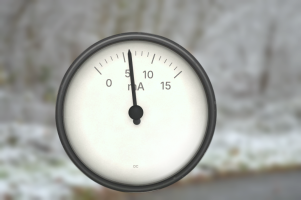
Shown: 6 mA
